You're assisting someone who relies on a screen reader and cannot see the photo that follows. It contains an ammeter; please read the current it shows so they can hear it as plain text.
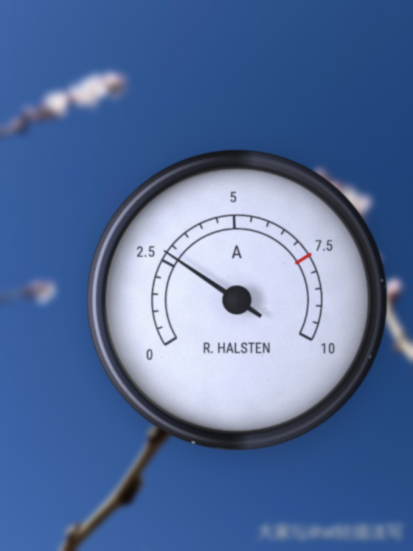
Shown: 2.75 A
